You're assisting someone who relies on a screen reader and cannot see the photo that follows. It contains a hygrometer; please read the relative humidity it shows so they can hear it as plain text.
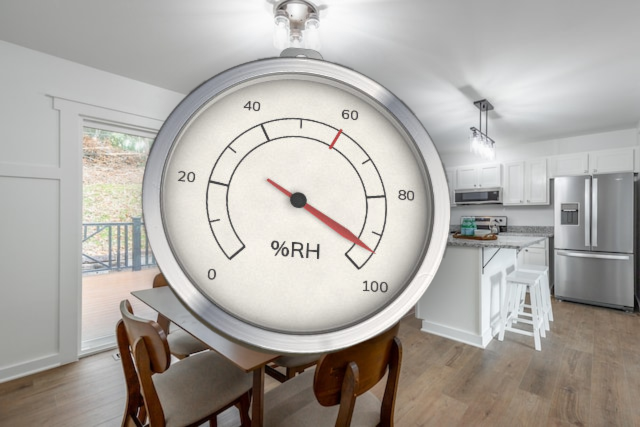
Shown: 95 %
